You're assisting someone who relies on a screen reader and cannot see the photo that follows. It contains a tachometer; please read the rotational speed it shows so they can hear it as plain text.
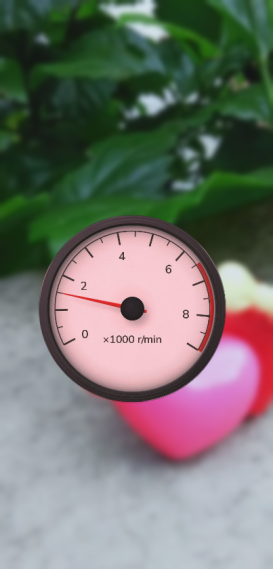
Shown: 1500 rpm
